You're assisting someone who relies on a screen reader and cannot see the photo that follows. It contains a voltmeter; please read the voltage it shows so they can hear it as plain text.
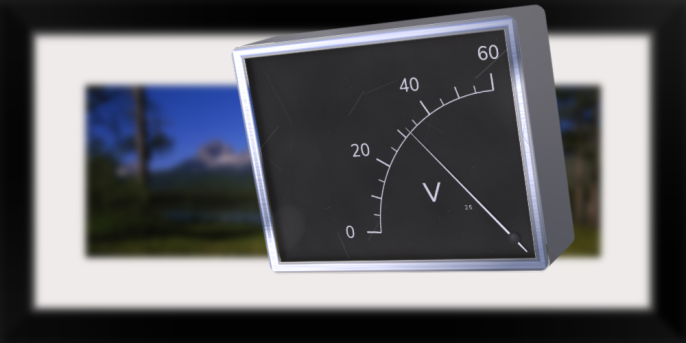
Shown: 32.5 V
